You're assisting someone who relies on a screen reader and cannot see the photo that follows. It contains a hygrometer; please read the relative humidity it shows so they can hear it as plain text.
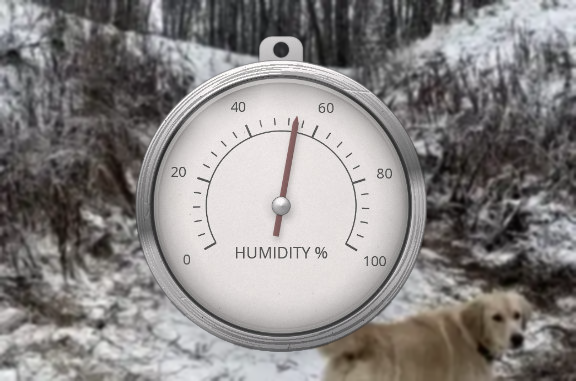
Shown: 54 %
